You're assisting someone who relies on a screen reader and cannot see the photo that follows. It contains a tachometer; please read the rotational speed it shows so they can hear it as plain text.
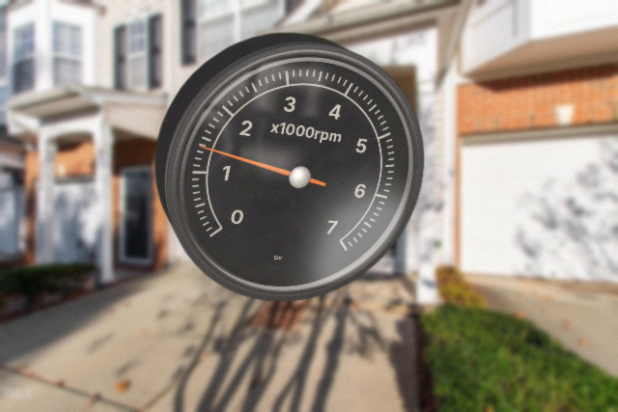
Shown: 1400 rpm
